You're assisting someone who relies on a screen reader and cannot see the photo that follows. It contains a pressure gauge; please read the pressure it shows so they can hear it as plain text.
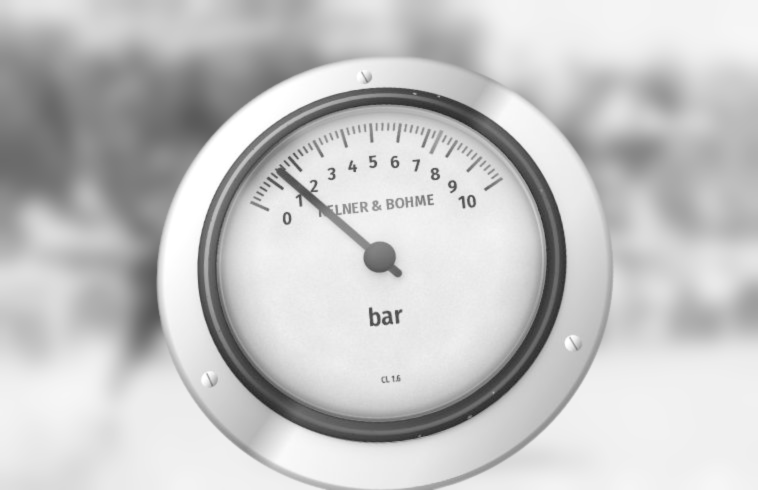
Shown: 1.4 bar
